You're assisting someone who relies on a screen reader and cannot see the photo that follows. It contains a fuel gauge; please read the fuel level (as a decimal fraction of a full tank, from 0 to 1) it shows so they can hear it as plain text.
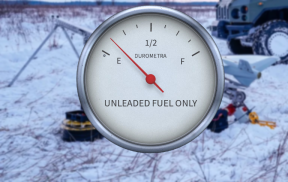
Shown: 0.125
